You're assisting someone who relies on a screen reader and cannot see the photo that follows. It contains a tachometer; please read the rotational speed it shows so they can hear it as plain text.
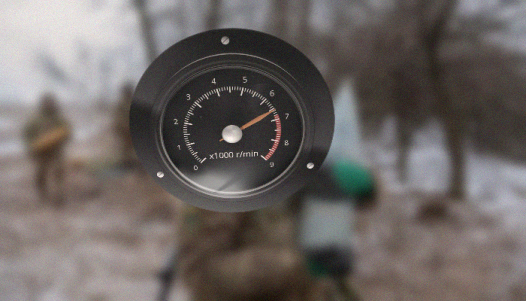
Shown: 6500 rpm
